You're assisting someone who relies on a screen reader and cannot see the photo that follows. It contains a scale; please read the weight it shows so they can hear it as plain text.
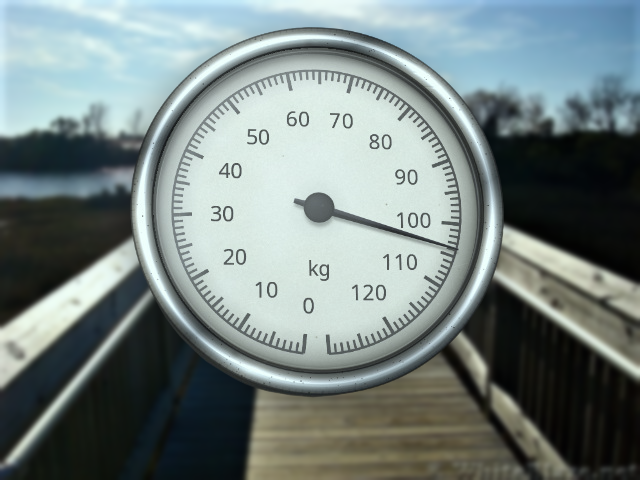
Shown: 104 kg
